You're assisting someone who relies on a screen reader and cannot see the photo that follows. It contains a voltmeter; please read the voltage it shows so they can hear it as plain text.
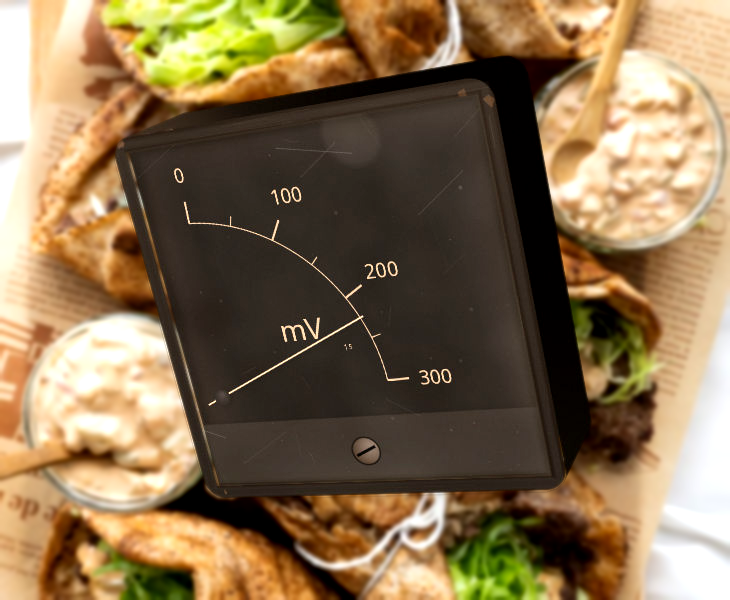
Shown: 225 mV
